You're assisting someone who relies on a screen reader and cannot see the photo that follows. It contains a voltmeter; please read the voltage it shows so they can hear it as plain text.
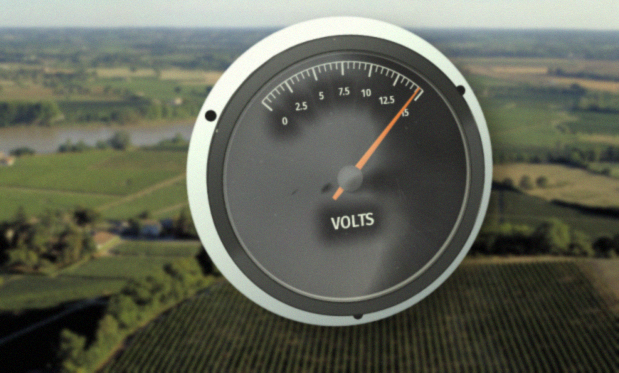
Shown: 14.5 V
